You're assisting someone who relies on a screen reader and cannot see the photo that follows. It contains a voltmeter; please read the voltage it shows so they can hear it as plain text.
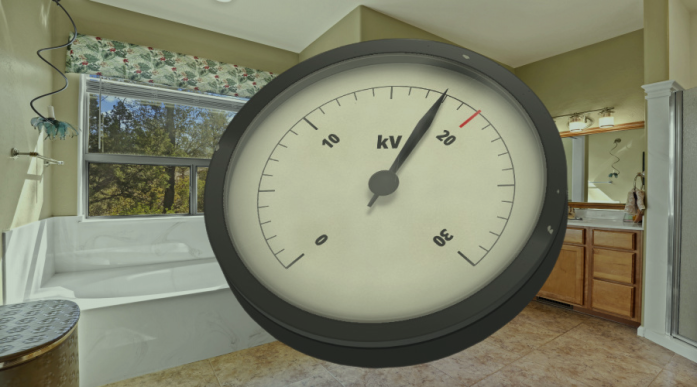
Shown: 18 kV
